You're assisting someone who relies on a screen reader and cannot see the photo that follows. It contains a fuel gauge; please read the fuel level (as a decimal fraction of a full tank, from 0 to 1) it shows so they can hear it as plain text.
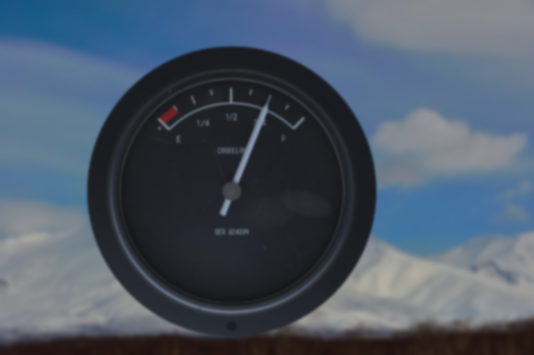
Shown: 0.75
